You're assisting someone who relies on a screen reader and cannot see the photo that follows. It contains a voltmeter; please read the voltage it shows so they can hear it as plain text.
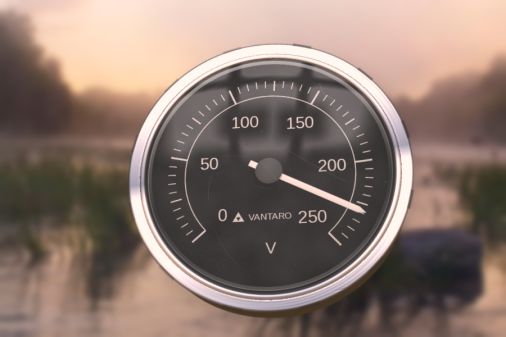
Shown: 230 V
